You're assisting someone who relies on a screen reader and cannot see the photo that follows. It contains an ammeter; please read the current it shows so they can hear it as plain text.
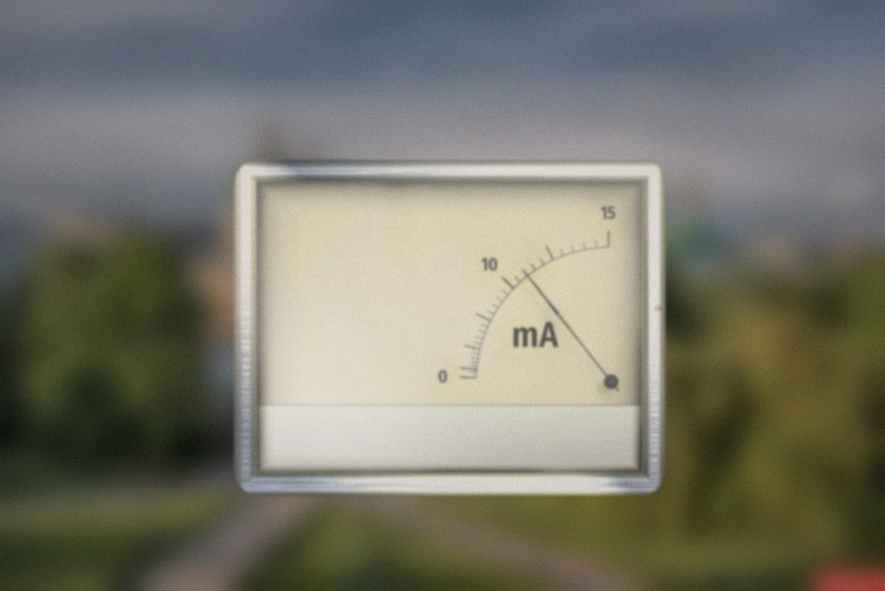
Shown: 11 mA
